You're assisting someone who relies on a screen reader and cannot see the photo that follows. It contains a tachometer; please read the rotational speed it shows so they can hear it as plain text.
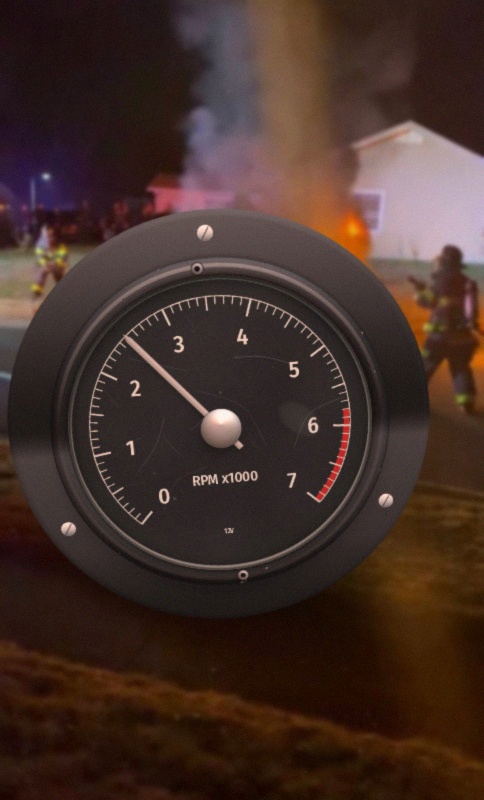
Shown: 2500 rpm
